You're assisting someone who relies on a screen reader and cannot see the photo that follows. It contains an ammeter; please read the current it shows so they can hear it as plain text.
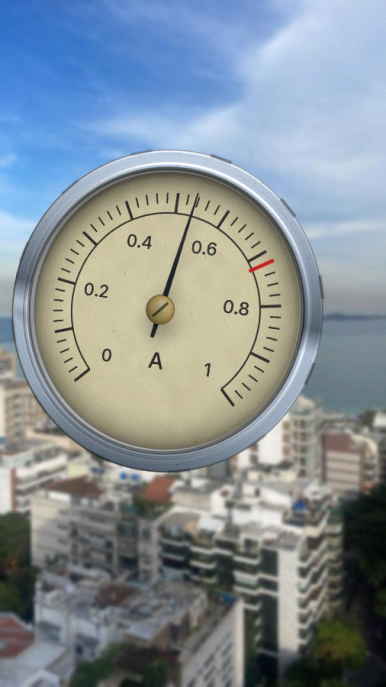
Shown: 0.54 A
